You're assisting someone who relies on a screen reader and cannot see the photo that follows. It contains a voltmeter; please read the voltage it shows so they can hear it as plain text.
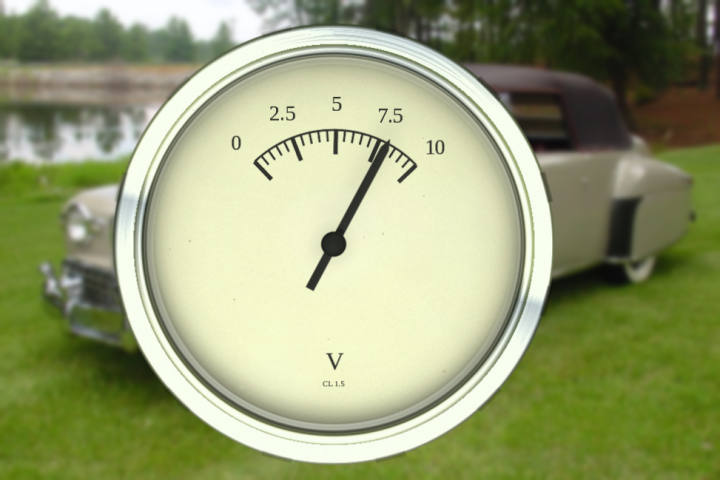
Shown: 8 V
